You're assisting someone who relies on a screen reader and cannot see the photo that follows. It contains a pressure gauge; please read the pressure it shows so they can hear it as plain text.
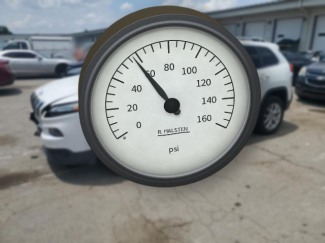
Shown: 57.5 psi
